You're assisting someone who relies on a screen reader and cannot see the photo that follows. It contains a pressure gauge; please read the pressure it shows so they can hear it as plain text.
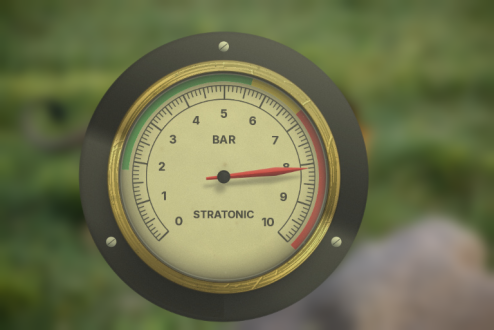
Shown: 8.1 bar
